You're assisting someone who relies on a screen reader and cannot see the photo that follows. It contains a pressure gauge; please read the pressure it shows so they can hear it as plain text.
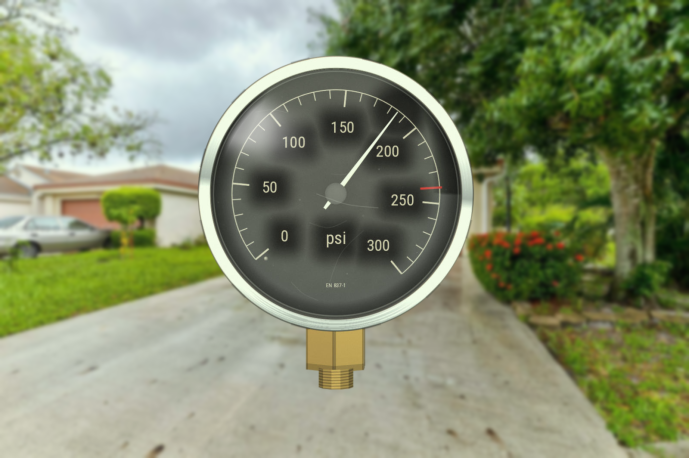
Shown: 185 psi
